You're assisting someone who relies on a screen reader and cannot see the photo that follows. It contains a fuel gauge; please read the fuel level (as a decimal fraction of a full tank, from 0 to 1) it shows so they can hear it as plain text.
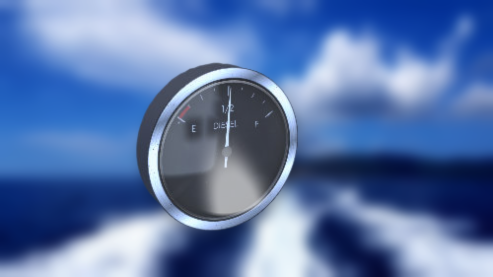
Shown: 0.5
